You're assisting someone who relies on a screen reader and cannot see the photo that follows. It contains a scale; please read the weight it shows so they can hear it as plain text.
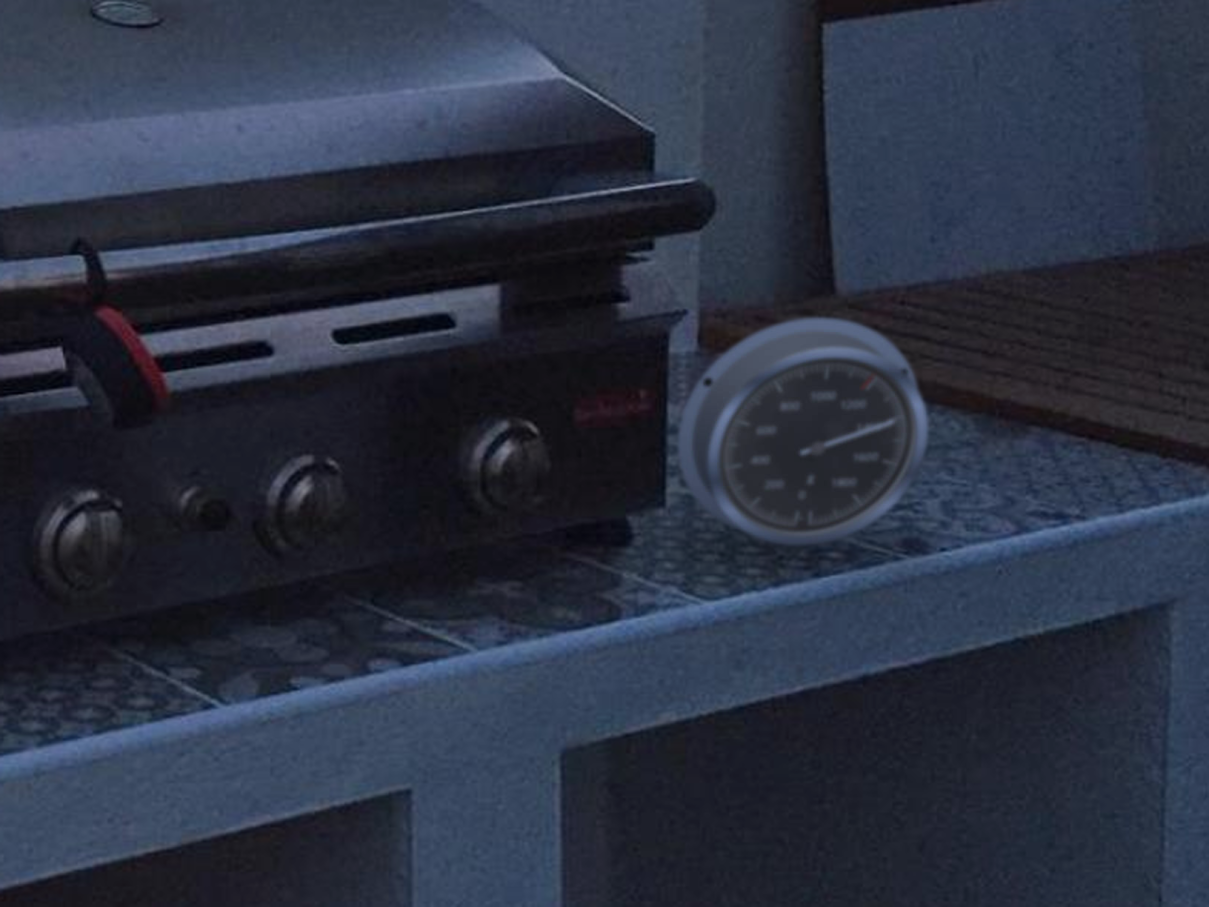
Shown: 1400 g
